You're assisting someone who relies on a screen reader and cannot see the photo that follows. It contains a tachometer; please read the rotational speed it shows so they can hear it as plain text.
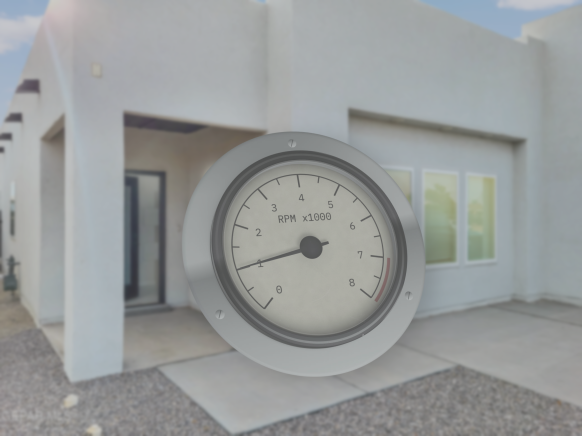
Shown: 1000 rpm
